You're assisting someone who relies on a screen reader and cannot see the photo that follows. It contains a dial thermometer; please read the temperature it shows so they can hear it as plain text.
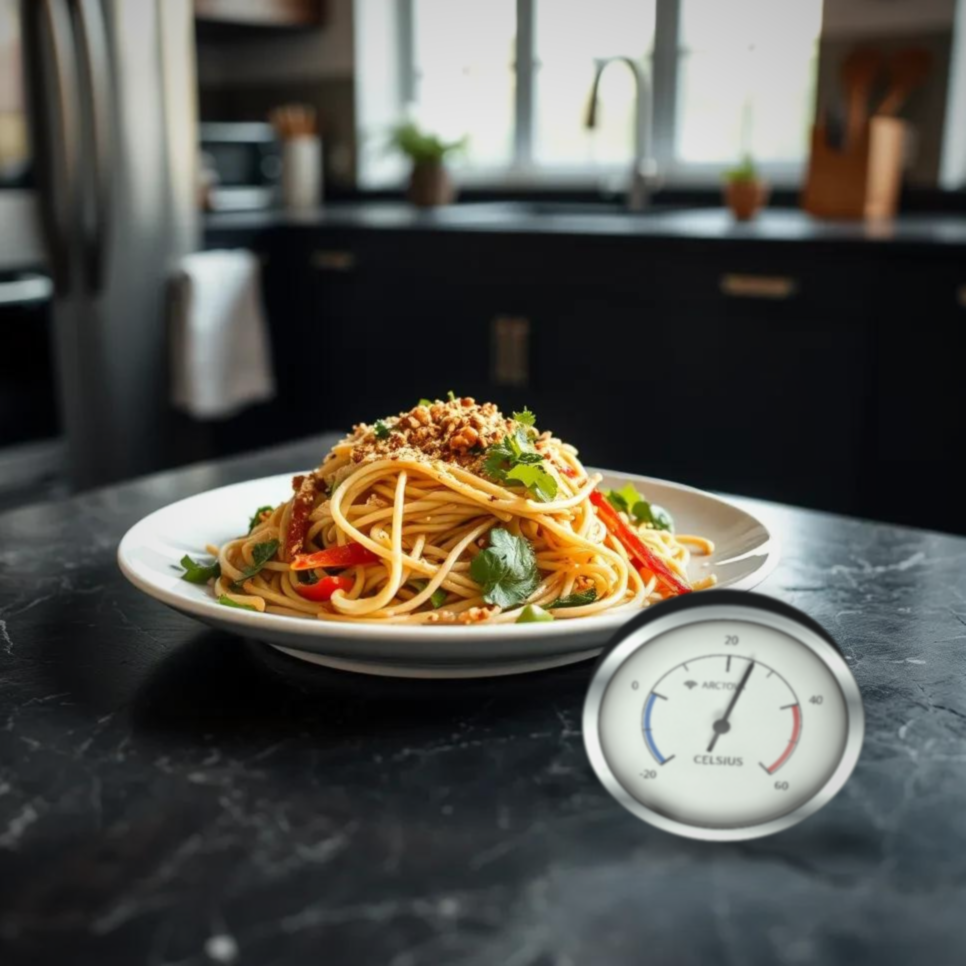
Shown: 25 °C
